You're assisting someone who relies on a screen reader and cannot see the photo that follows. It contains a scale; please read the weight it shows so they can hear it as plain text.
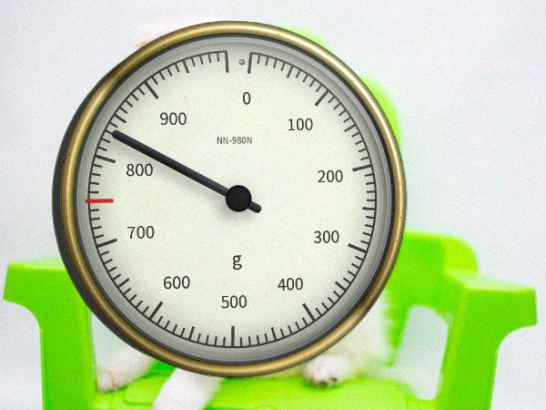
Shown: 830 g
